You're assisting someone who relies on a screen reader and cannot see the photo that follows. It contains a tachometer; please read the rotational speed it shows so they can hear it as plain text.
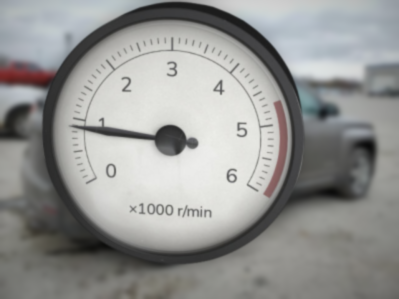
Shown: 900 rpm
